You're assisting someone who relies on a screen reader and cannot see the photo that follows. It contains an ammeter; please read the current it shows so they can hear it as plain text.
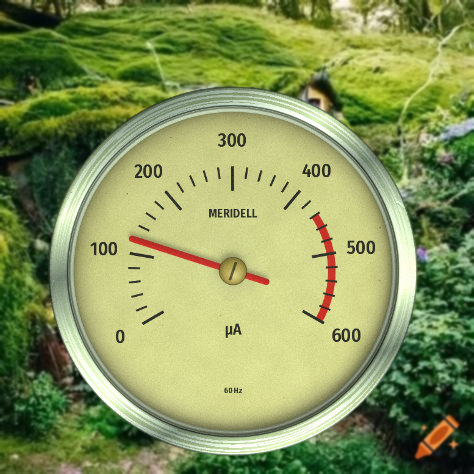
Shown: 120 µA
